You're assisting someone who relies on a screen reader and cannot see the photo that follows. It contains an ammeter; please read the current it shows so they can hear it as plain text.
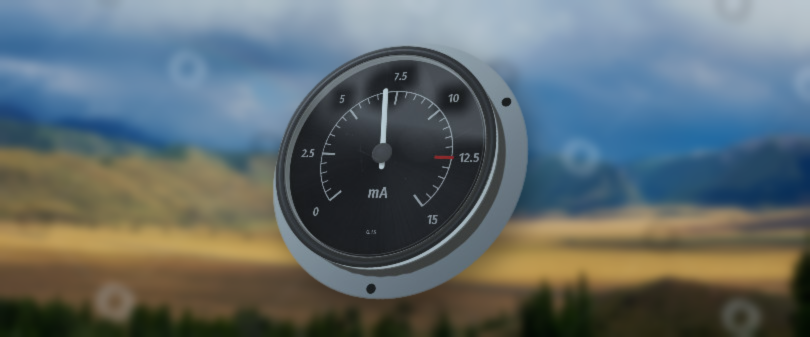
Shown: 7 mA
